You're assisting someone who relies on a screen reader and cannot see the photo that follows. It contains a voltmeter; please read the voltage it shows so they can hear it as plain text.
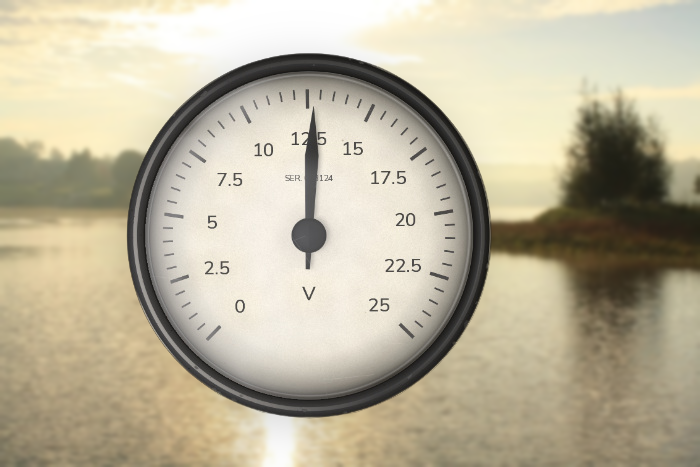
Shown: 12.75 V
